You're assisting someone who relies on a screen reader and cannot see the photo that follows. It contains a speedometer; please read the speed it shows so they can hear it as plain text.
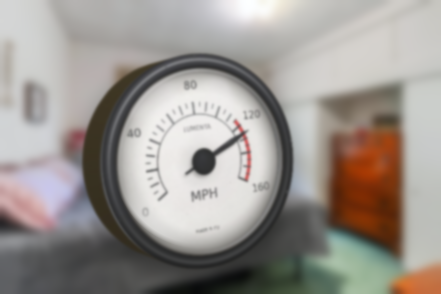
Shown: 125 mph
